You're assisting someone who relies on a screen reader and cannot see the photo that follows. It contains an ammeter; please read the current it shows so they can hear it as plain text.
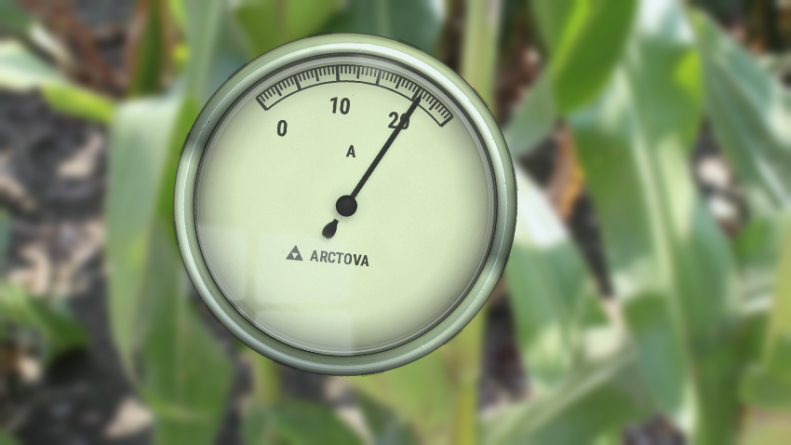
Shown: 20.5 A
